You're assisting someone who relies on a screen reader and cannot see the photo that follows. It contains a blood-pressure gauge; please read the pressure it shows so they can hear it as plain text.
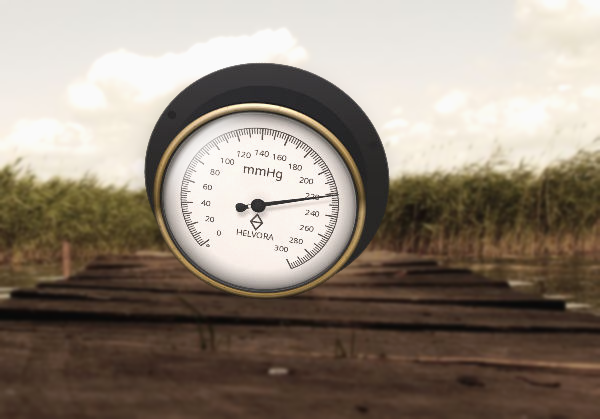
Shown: 220 mmHg
